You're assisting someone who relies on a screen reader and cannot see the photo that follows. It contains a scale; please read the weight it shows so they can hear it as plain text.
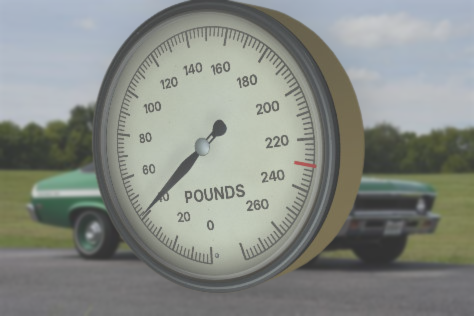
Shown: 40 lb
